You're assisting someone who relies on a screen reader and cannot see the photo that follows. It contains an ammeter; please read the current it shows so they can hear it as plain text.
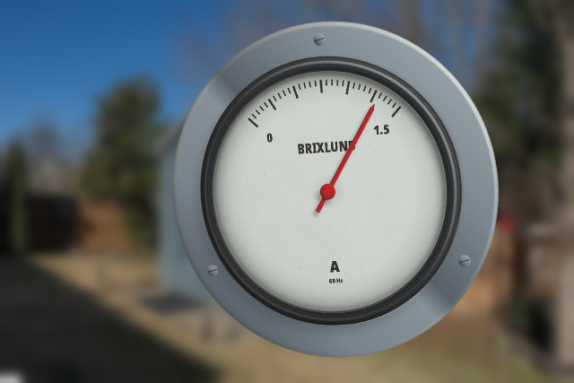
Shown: 1.3 A
